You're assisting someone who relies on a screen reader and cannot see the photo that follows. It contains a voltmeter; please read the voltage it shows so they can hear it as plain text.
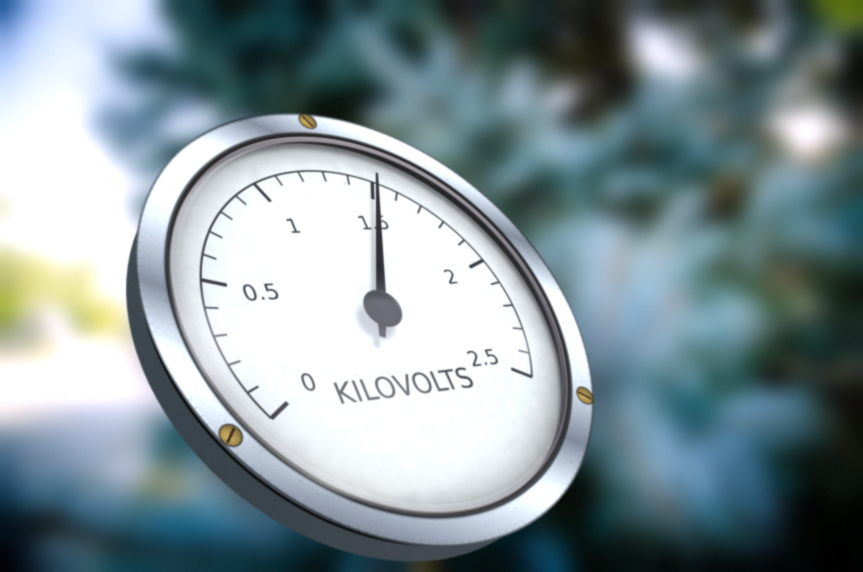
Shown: 1.5 kV
